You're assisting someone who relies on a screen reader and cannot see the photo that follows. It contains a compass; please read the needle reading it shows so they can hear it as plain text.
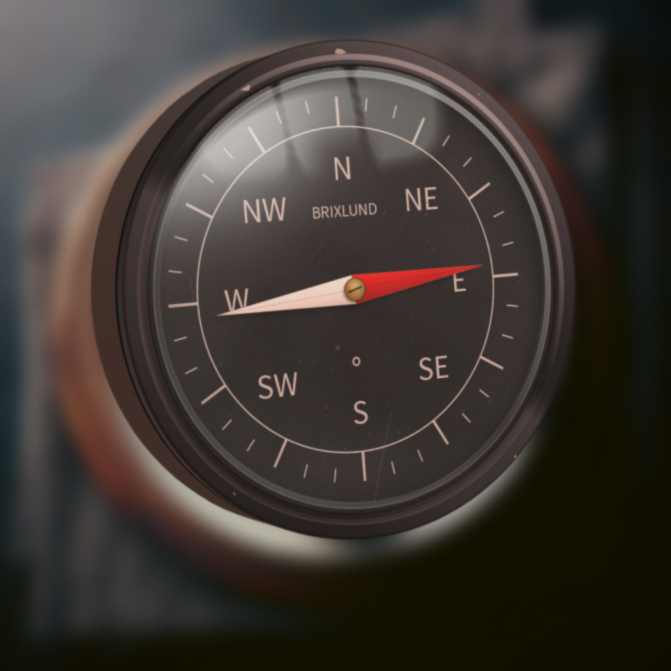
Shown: 85 °
